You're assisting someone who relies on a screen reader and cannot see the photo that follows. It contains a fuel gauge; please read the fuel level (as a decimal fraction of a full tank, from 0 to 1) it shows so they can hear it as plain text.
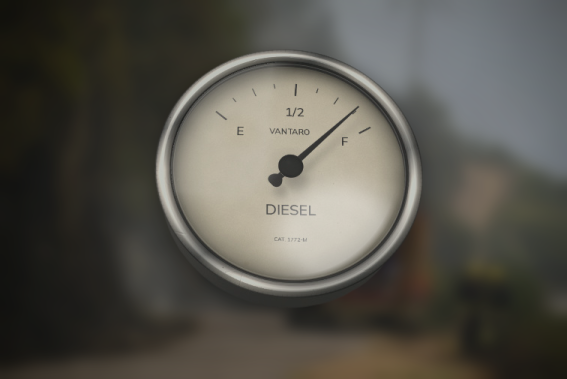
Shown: 0.875
